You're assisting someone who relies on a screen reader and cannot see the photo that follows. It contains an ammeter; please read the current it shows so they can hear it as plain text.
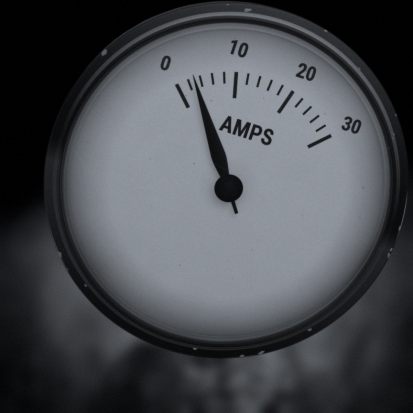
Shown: 3 A
